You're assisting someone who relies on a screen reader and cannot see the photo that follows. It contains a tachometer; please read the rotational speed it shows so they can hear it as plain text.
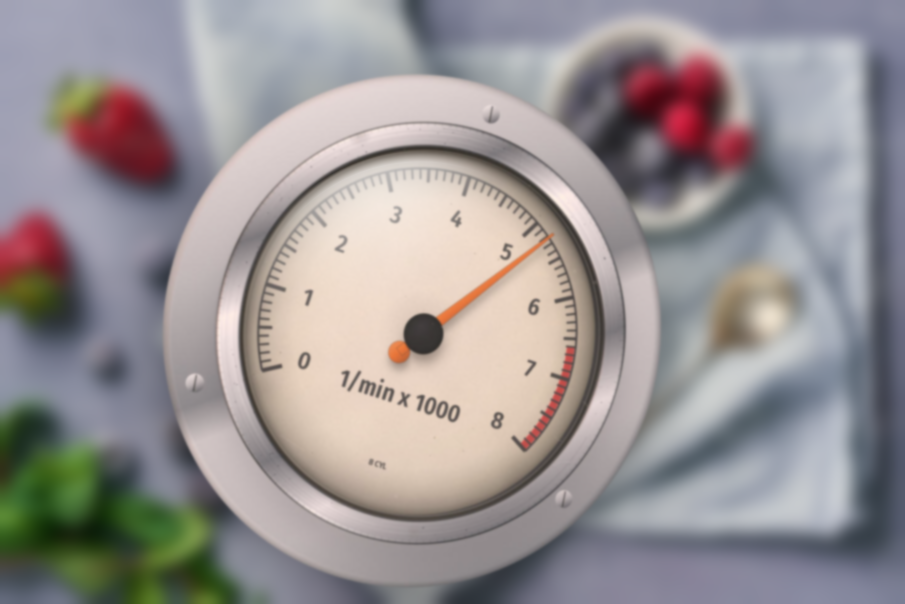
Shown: 5200 rpm
